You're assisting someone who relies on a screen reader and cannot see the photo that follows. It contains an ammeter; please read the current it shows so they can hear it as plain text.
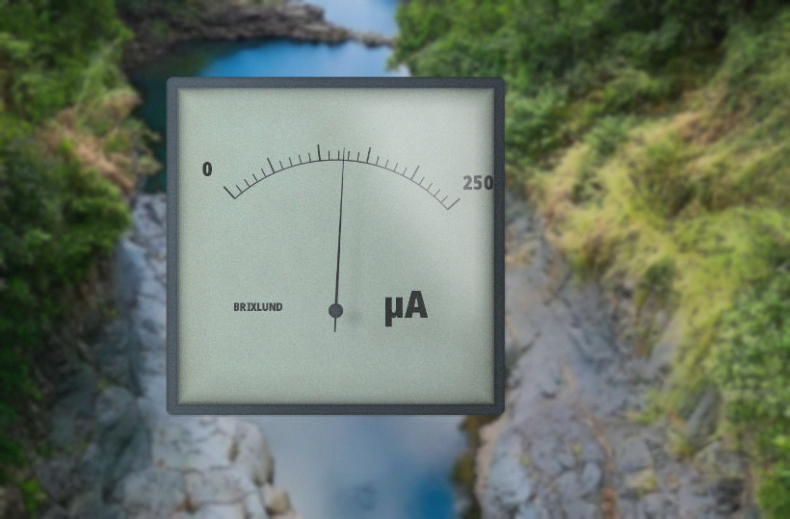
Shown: 125 µA
